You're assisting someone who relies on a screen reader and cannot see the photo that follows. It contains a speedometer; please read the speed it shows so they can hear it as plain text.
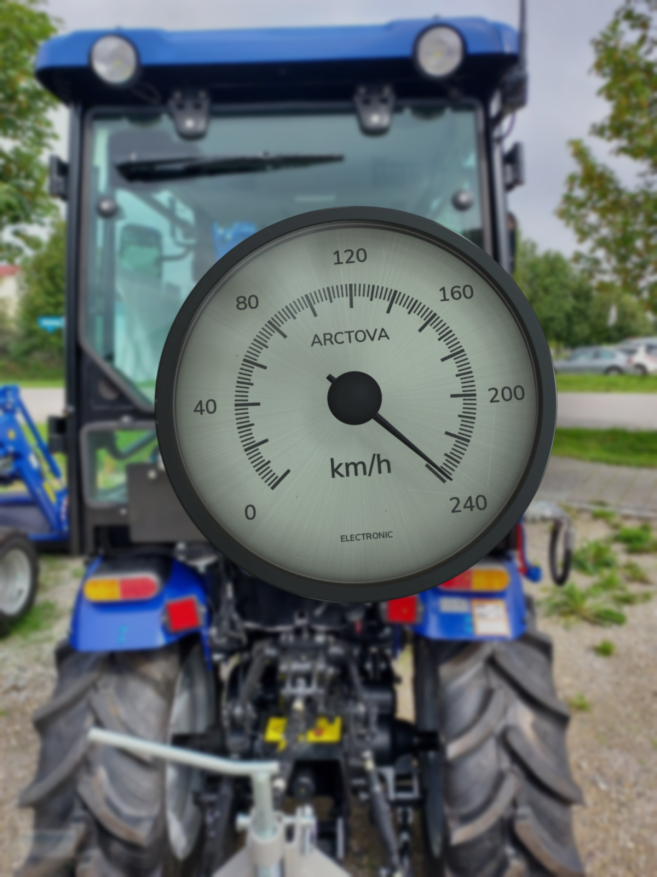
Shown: 238 km/h
